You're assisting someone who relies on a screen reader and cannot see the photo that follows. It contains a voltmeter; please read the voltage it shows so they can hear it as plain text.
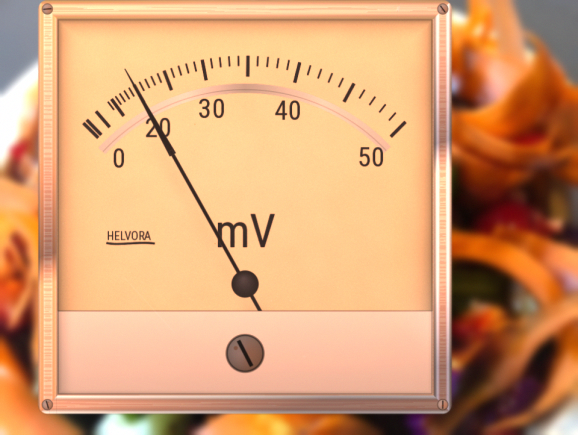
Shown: 20 mV
